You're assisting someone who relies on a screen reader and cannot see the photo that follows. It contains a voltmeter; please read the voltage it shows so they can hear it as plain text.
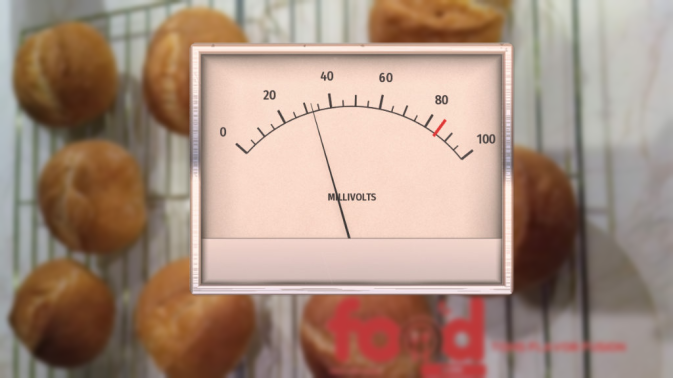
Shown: 32.5 mV
